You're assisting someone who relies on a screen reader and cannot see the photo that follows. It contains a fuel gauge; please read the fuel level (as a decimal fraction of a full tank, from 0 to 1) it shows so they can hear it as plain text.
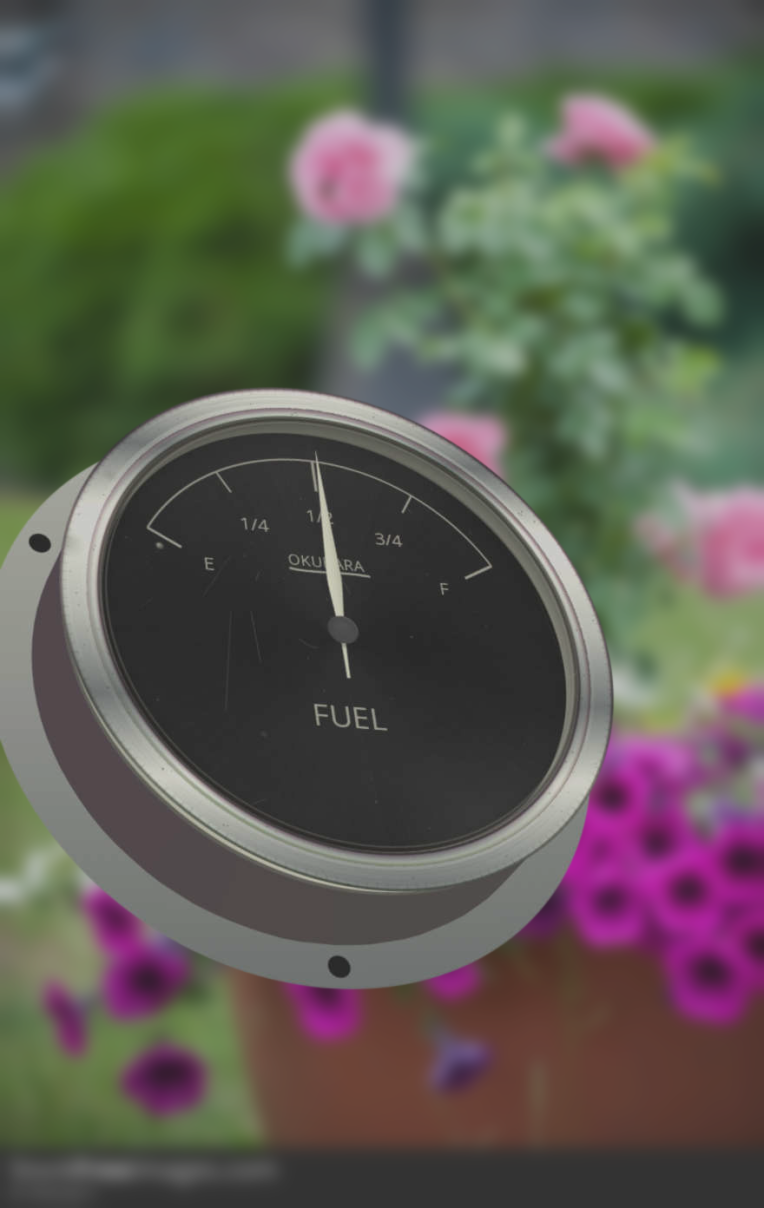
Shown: 0.5
